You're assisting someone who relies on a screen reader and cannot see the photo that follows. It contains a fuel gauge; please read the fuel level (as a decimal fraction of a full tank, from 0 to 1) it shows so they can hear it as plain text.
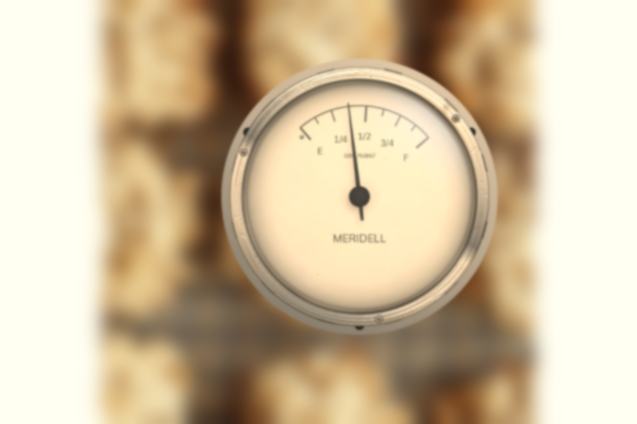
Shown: 0.375
